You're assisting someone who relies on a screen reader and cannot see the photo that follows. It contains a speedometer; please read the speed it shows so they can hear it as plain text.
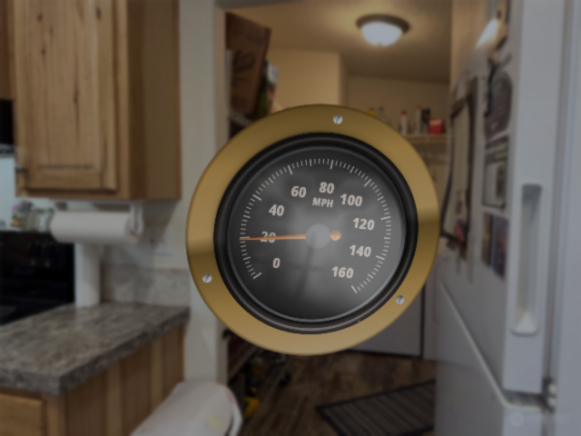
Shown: 20 mph
